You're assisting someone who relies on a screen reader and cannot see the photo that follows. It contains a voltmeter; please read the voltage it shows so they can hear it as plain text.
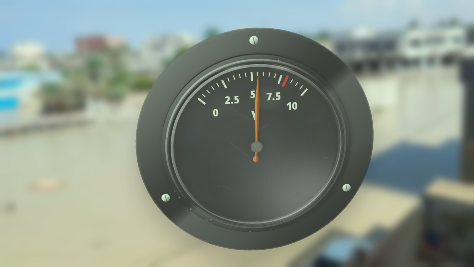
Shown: 5.5 V
